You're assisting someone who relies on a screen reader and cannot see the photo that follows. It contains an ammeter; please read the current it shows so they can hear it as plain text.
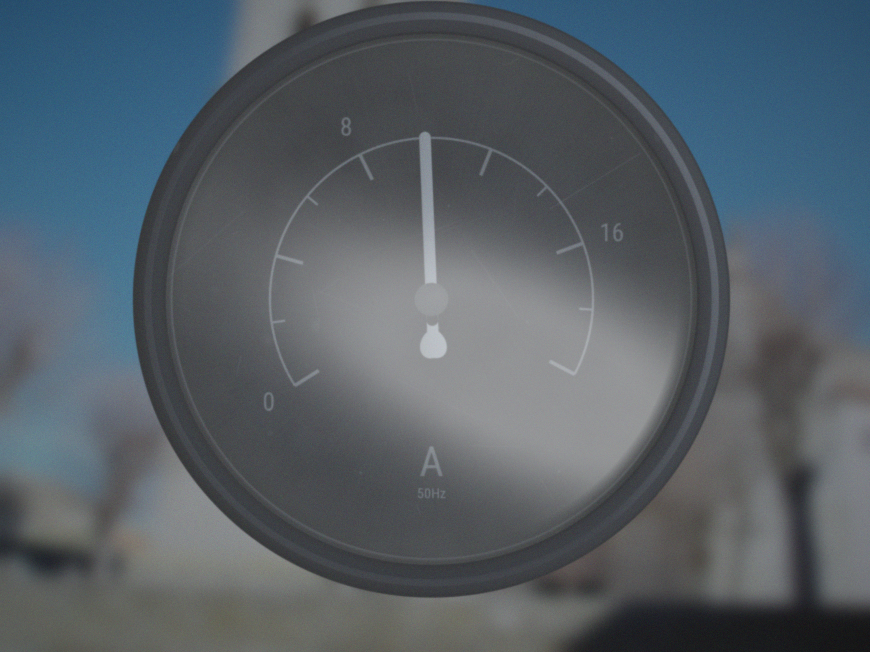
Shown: 10 A
